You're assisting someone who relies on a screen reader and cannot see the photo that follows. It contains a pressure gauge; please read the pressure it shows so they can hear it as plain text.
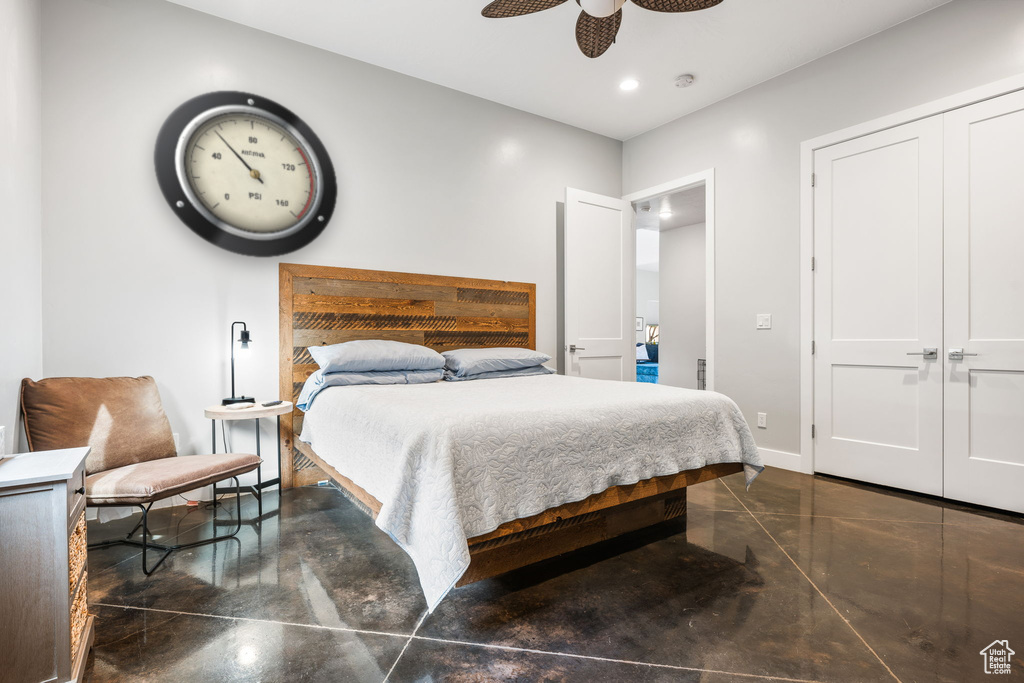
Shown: 55 psi
